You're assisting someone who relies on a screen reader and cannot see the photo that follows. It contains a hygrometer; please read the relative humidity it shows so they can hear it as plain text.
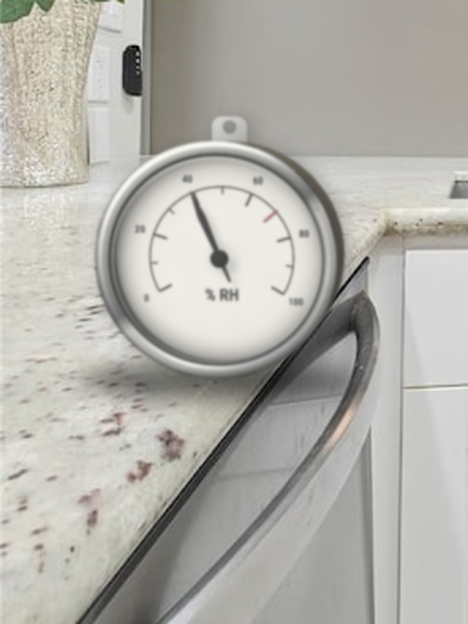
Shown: 40 %
